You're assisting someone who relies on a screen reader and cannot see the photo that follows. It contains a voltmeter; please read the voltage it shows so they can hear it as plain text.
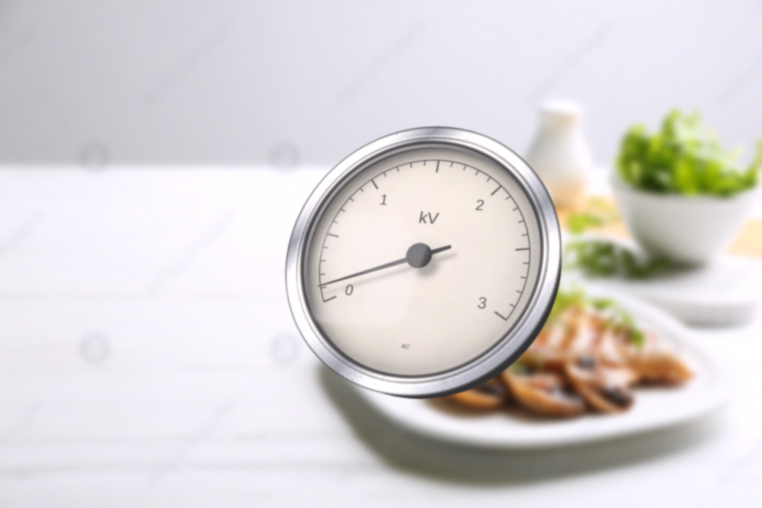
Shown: 0.1 kV
